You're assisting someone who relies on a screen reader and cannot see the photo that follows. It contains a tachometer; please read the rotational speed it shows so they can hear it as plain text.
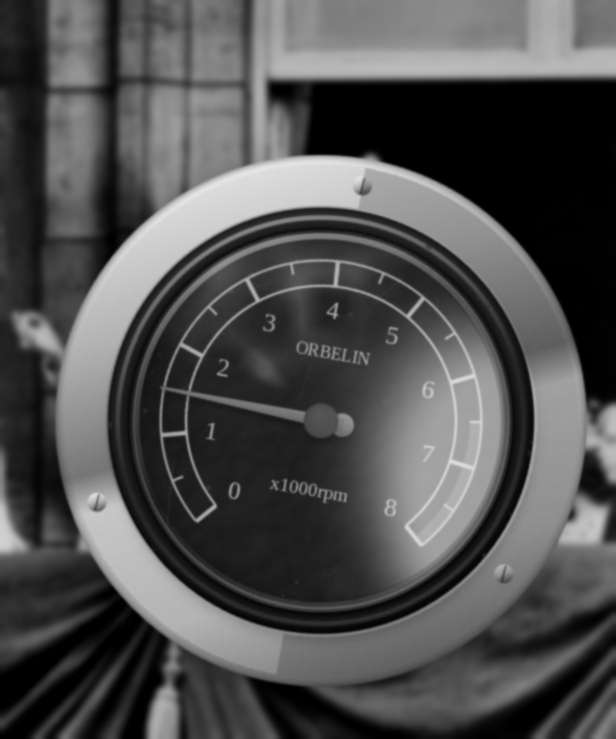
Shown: 1500 rpm
